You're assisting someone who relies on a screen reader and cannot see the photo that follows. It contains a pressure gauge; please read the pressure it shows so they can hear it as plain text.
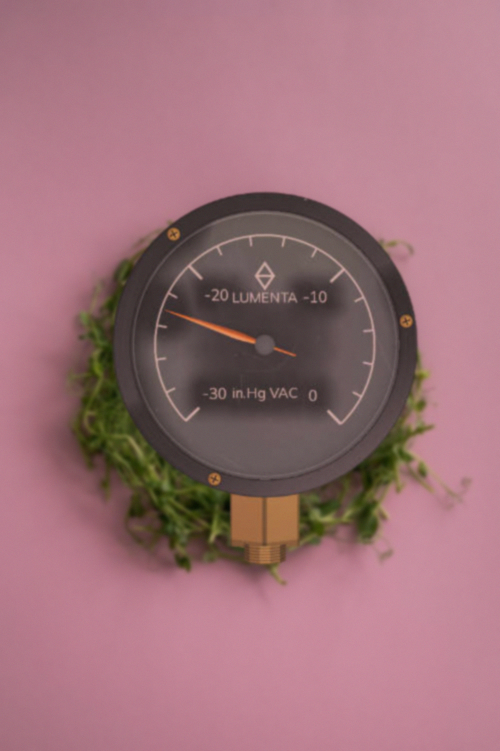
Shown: -23 inHg
